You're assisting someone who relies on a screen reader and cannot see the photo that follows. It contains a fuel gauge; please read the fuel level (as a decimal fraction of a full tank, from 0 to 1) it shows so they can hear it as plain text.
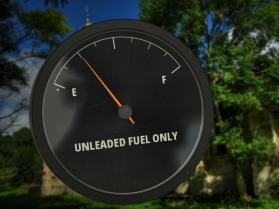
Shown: 0.25
